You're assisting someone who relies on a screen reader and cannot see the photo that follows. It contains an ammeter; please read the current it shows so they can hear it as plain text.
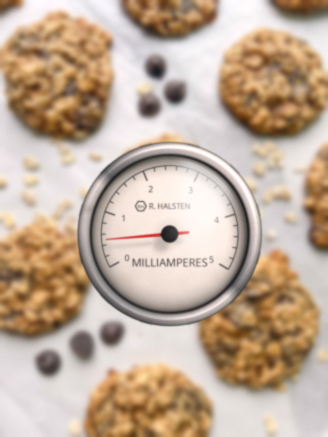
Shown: 0.5 mA
